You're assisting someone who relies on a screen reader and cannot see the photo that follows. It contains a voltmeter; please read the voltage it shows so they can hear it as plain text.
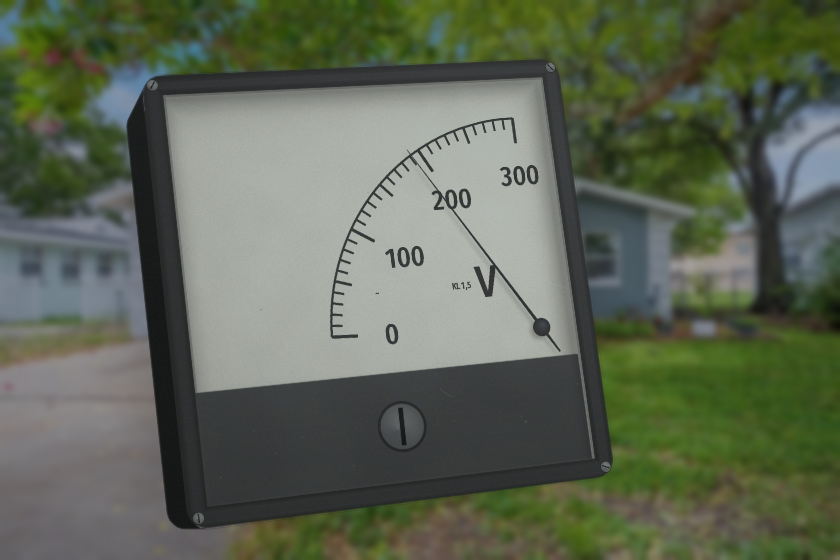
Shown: 190 V
